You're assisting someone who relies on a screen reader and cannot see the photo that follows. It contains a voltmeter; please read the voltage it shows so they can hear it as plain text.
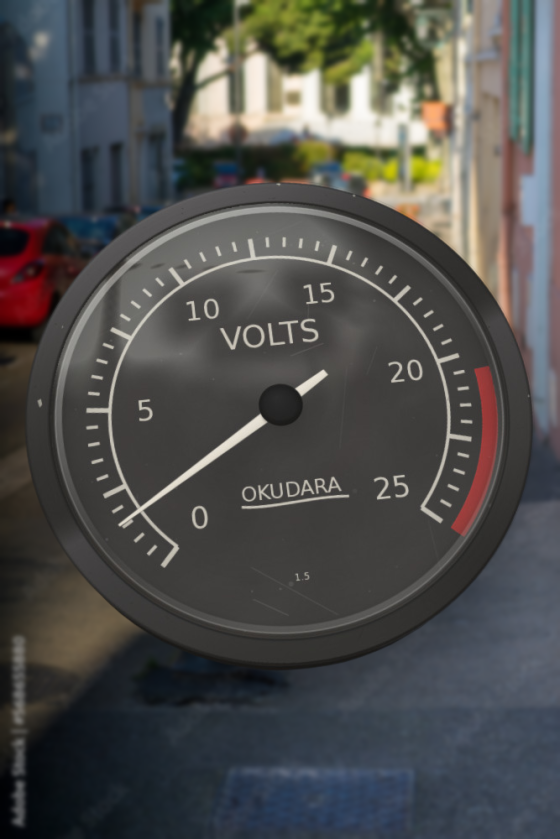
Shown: 1.5 V
